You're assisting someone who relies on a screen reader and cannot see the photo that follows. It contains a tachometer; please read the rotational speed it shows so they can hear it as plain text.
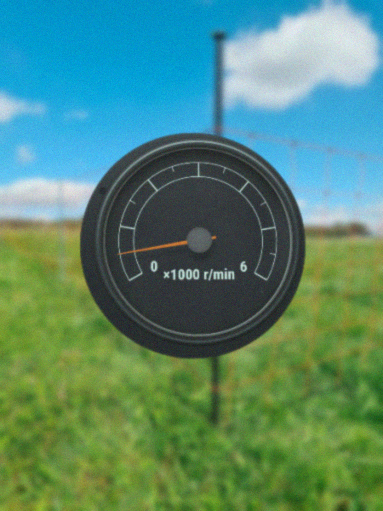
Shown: 500 rpm
